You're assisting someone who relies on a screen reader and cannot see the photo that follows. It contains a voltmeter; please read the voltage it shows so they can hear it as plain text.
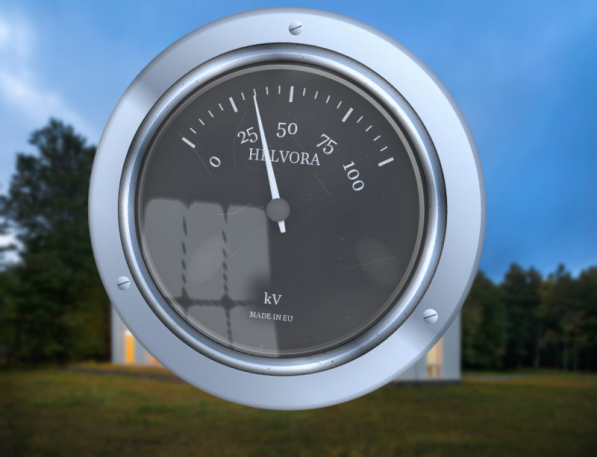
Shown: 35 kV
